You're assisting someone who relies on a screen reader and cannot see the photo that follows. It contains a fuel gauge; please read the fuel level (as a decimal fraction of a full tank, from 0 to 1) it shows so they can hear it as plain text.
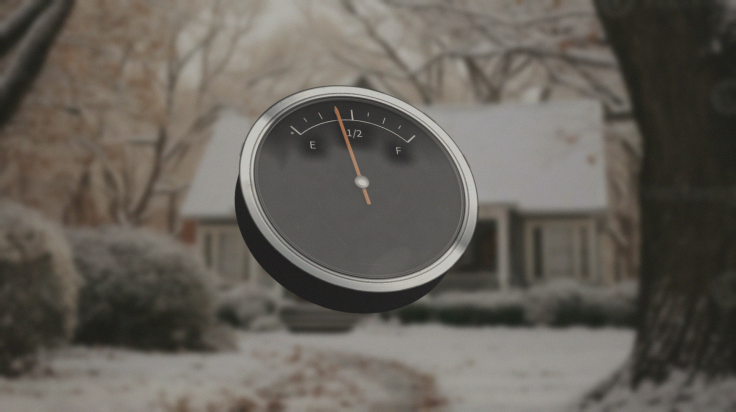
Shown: 0.375
